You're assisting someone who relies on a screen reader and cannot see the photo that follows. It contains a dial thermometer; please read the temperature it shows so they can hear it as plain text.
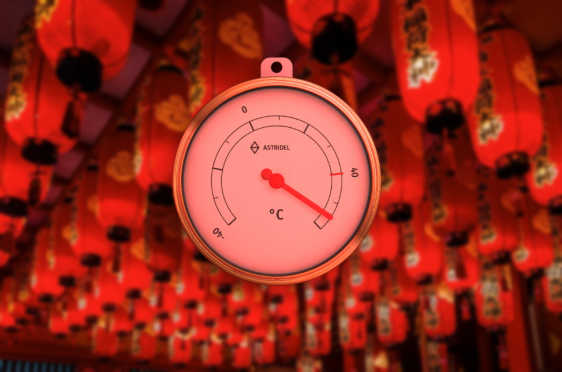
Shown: 55 °C
